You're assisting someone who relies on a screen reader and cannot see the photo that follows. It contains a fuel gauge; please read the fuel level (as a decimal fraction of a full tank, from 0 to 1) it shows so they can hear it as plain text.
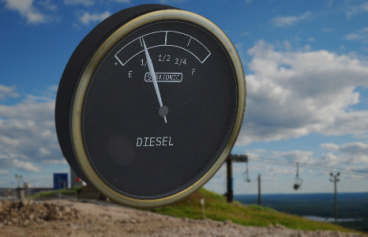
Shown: 0.25
